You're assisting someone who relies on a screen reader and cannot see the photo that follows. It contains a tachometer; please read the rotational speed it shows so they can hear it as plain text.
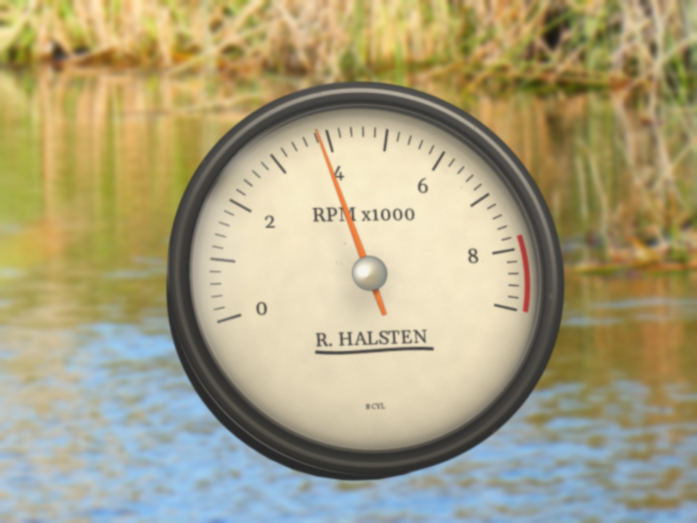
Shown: 3800 rpm
